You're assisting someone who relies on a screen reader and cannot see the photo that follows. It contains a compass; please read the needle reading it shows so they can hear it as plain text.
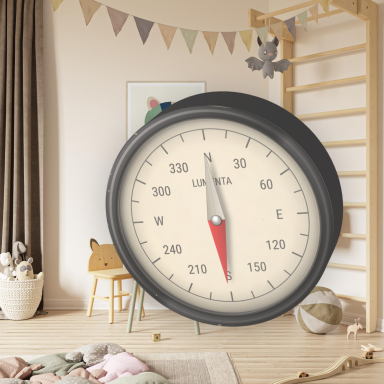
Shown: 180 °
